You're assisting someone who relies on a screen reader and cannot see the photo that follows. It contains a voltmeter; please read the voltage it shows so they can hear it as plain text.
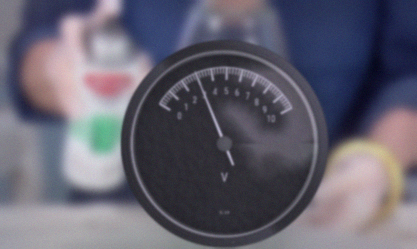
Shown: 3 V
